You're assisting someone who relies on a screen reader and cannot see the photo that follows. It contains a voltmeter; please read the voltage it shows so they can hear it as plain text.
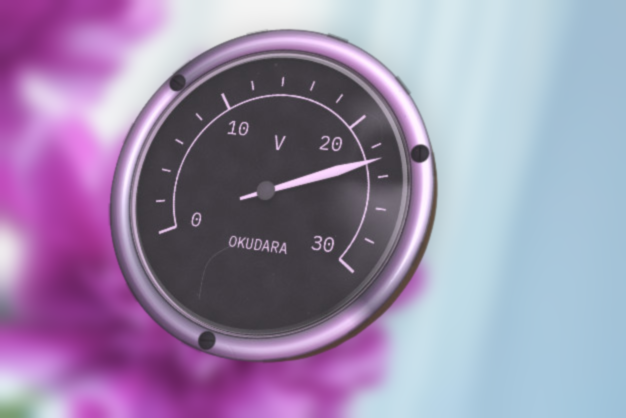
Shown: 23 V
